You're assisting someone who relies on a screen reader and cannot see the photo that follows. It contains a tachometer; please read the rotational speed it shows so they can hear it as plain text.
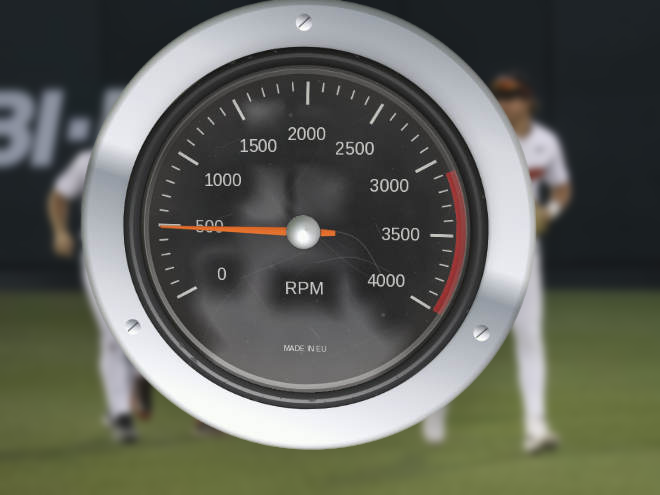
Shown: 500 rpm
